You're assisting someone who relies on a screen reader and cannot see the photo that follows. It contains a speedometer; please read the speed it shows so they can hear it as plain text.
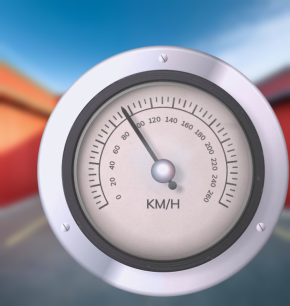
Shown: 95 km/h
